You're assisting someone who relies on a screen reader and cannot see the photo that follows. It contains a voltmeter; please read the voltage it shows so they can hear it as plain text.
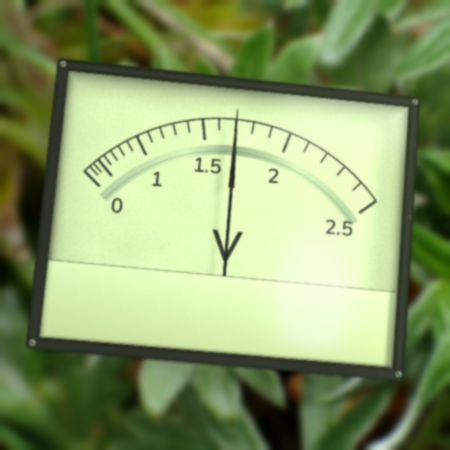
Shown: 1.7 V
